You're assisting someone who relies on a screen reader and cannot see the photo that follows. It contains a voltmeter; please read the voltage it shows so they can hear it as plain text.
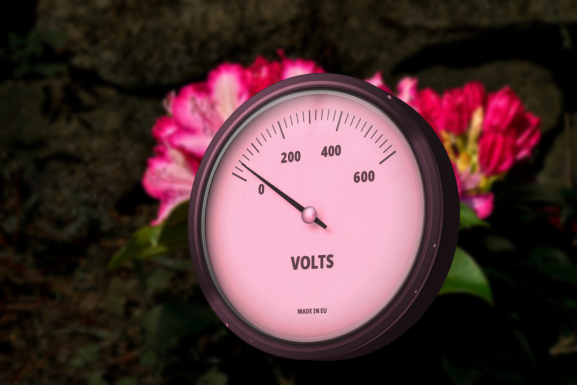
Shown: 40 V
